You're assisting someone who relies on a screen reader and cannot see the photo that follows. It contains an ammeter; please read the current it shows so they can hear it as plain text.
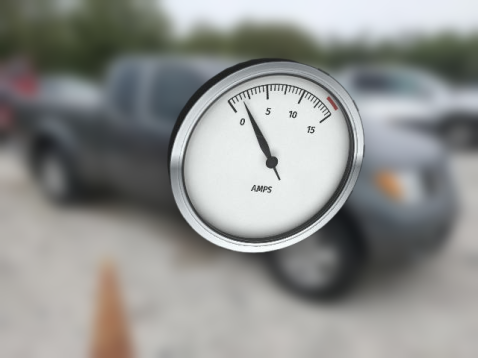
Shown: 1.5 A
